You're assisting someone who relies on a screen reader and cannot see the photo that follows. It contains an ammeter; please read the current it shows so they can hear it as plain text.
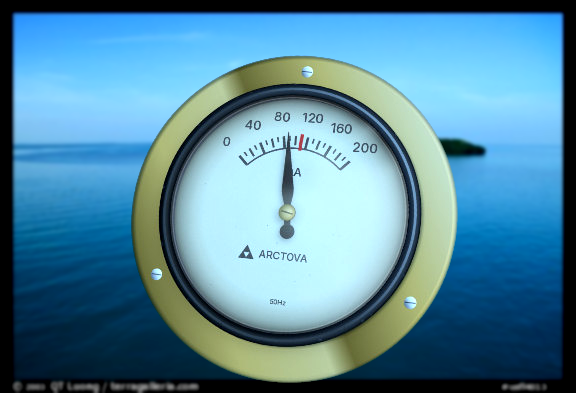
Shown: 90 µA
